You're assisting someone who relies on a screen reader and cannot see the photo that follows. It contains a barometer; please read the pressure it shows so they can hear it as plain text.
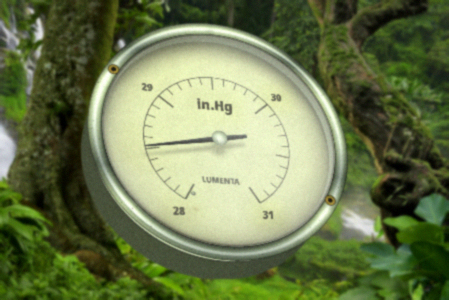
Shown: 28.5 inHg
